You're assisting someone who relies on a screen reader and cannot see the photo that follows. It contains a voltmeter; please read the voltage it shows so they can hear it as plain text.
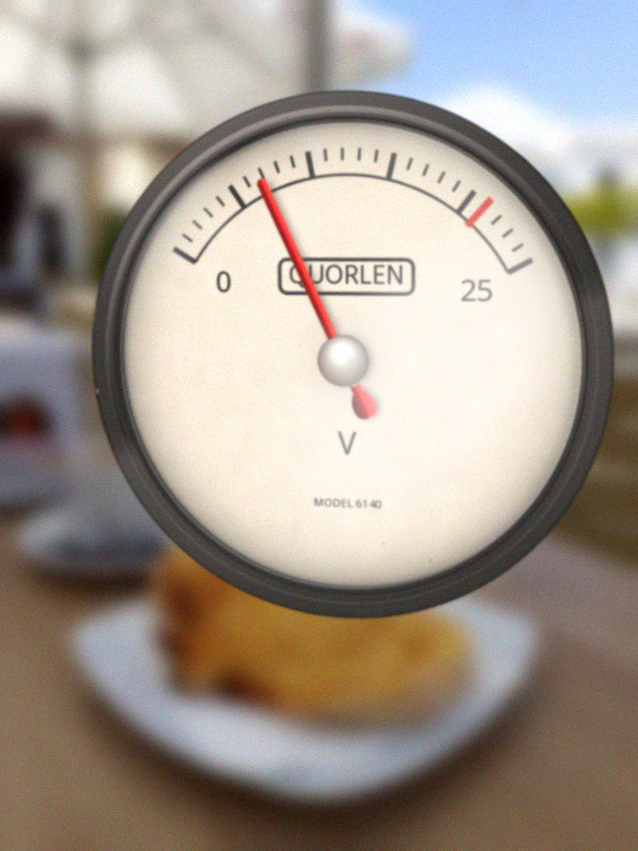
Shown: 7 V
